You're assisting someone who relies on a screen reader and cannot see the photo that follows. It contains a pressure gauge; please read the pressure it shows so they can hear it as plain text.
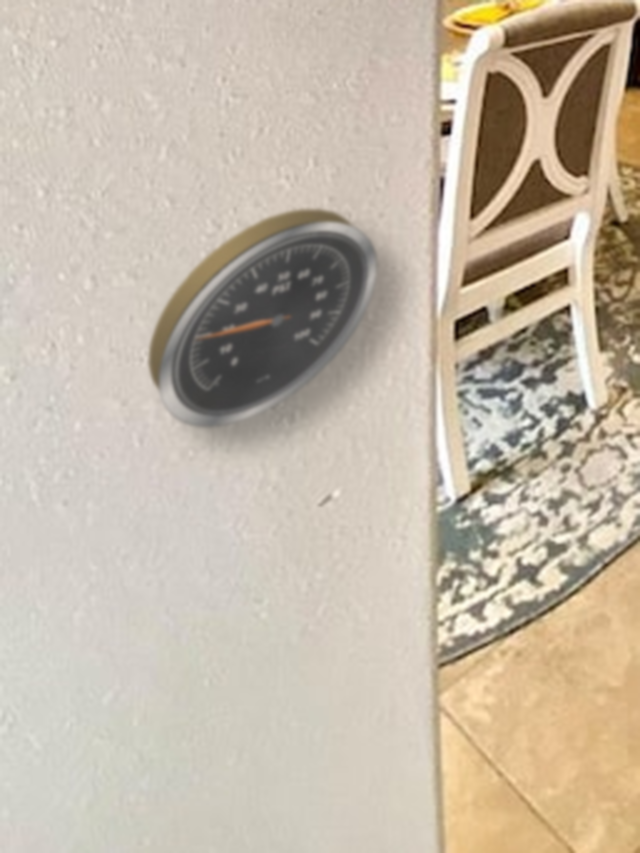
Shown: 20 psi
